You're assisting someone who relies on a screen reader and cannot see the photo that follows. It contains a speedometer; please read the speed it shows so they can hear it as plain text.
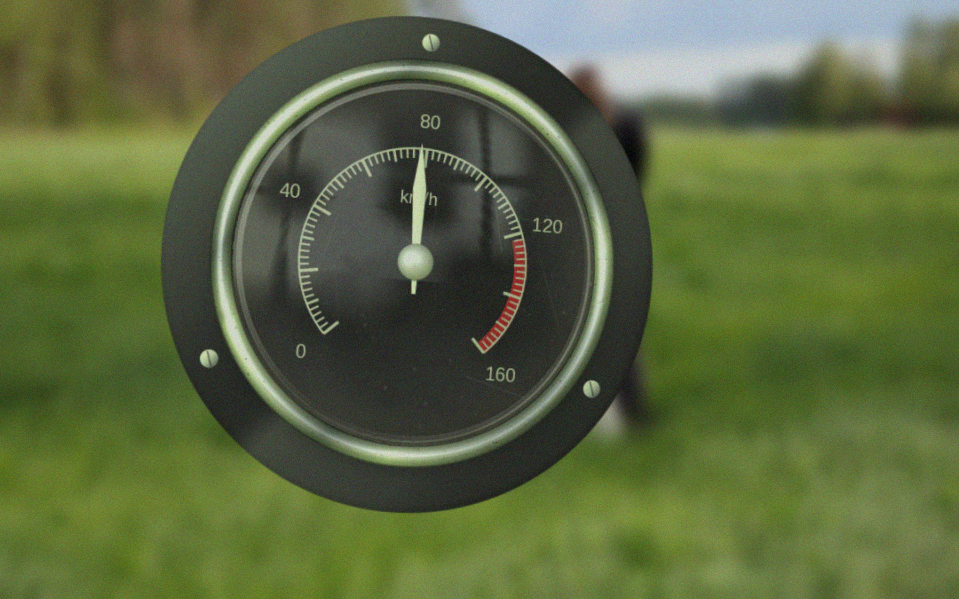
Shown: 78 km/h
